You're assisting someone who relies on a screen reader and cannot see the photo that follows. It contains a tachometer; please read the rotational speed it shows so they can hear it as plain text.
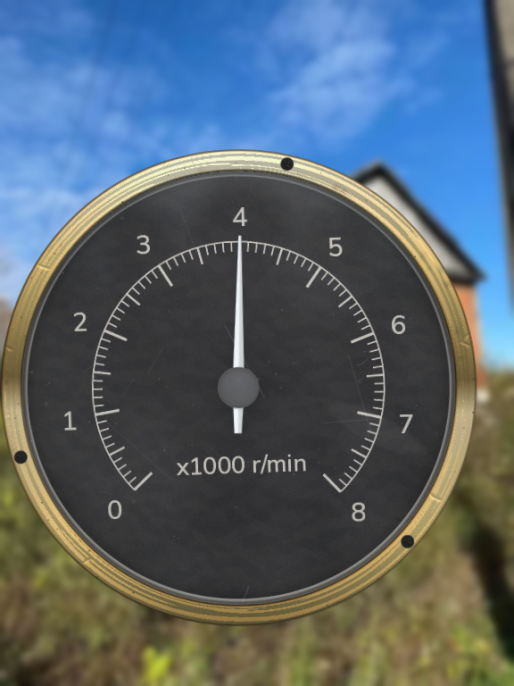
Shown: 4000 rpm
